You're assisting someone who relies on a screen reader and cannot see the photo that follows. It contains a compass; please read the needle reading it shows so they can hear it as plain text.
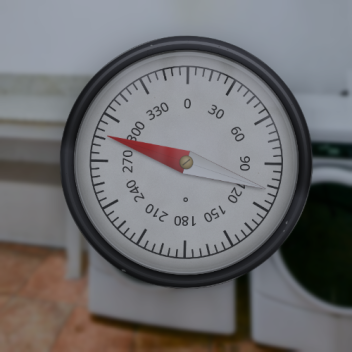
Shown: 287.5 °
